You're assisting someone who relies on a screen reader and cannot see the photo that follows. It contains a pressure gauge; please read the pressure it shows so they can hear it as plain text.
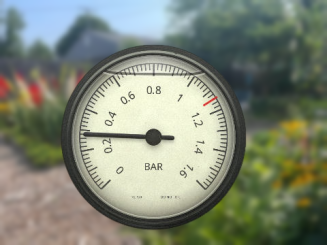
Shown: 0.28 bar
